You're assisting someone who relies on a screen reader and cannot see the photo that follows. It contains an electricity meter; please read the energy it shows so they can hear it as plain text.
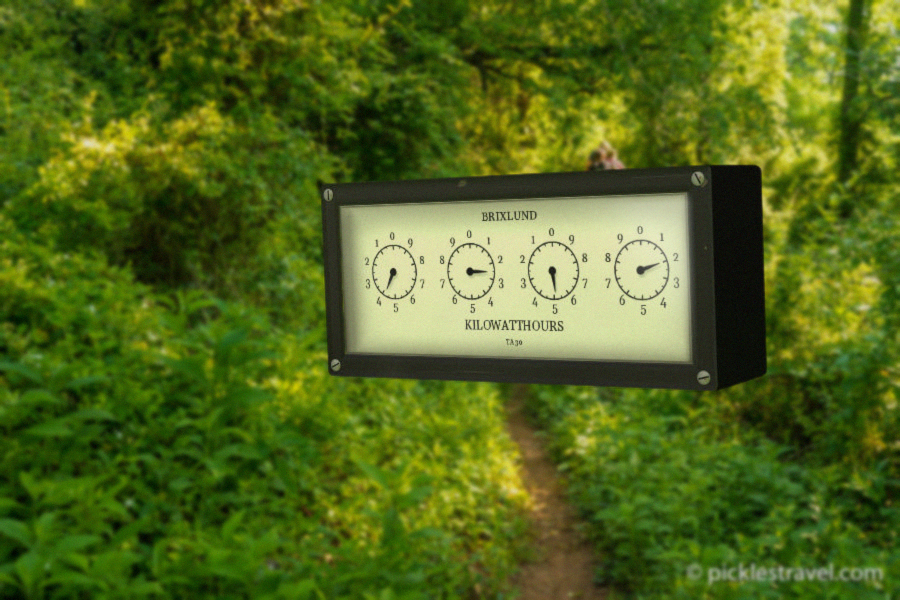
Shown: 4252 kWh
